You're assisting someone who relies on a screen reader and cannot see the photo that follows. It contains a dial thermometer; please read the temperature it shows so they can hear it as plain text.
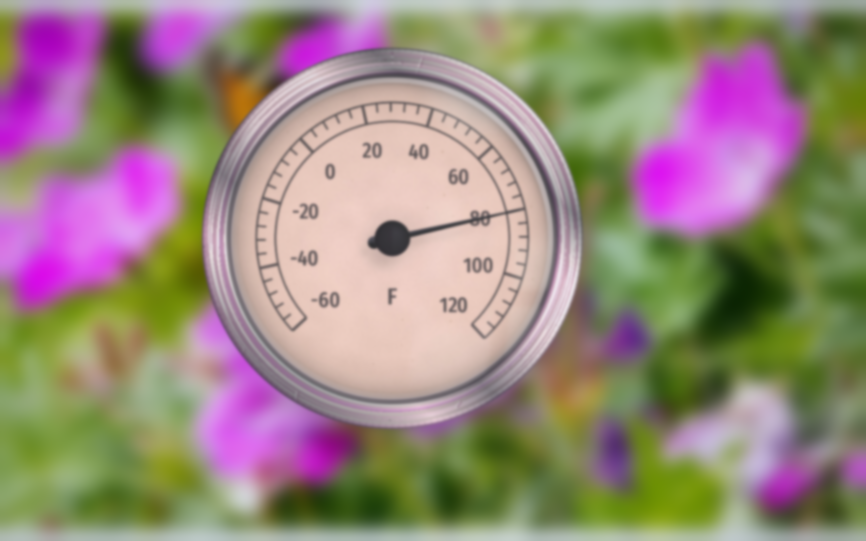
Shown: 80 °F
